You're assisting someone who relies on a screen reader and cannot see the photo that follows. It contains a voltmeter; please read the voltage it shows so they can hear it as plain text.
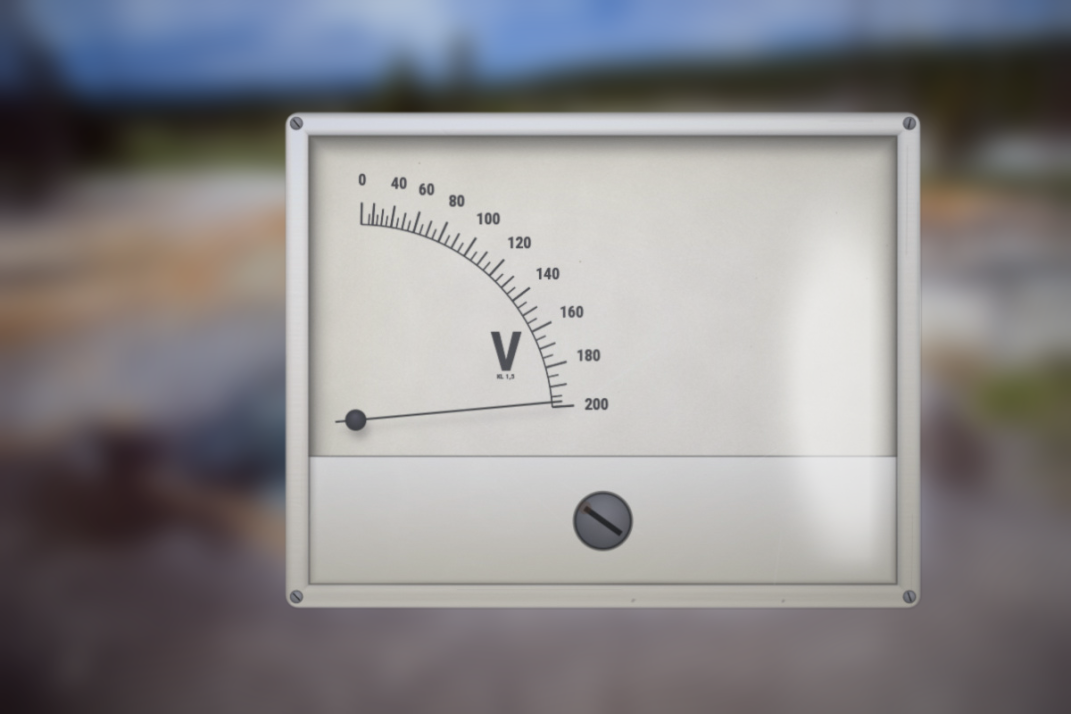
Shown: 197.5 V
